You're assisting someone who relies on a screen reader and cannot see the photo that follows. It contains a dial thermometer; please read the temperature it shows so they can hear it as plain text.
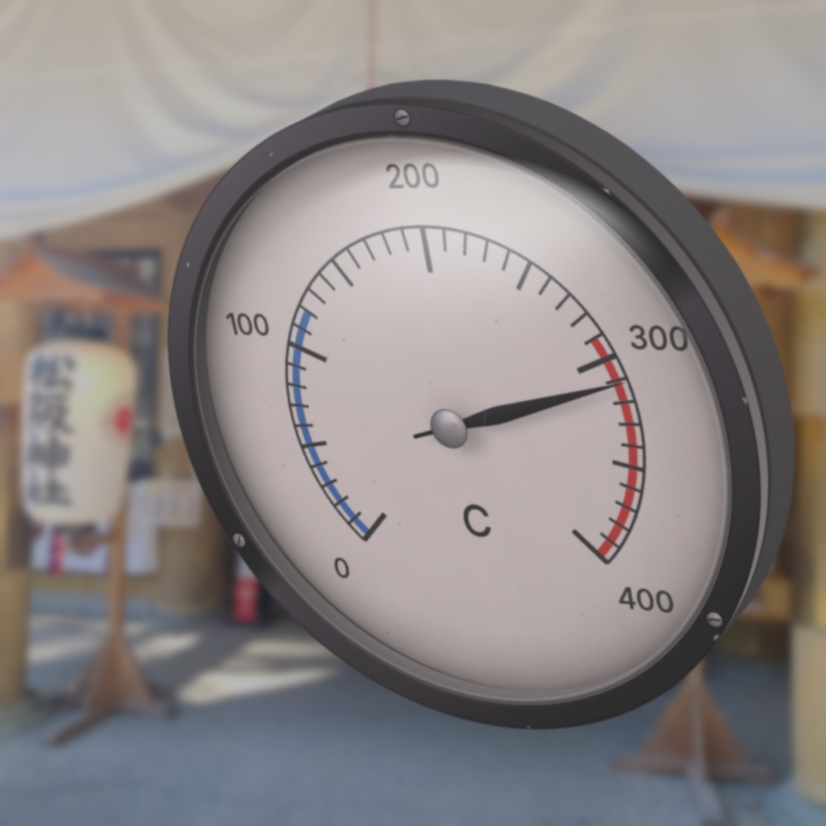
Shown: 310 °C
